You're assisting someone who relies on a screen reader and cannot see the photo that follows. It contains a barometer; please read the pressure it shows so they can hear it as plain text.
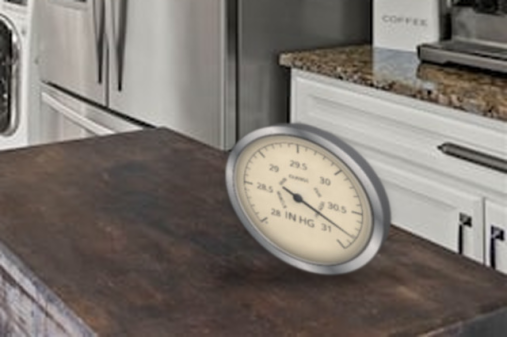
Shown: 30.8 inHg
